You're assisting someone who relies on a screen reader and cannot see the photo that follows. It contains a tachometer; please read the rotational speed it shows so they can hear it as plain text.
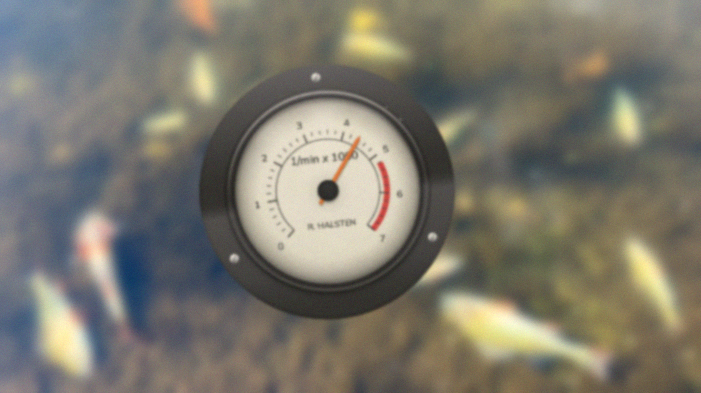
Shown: 4400 rpm
